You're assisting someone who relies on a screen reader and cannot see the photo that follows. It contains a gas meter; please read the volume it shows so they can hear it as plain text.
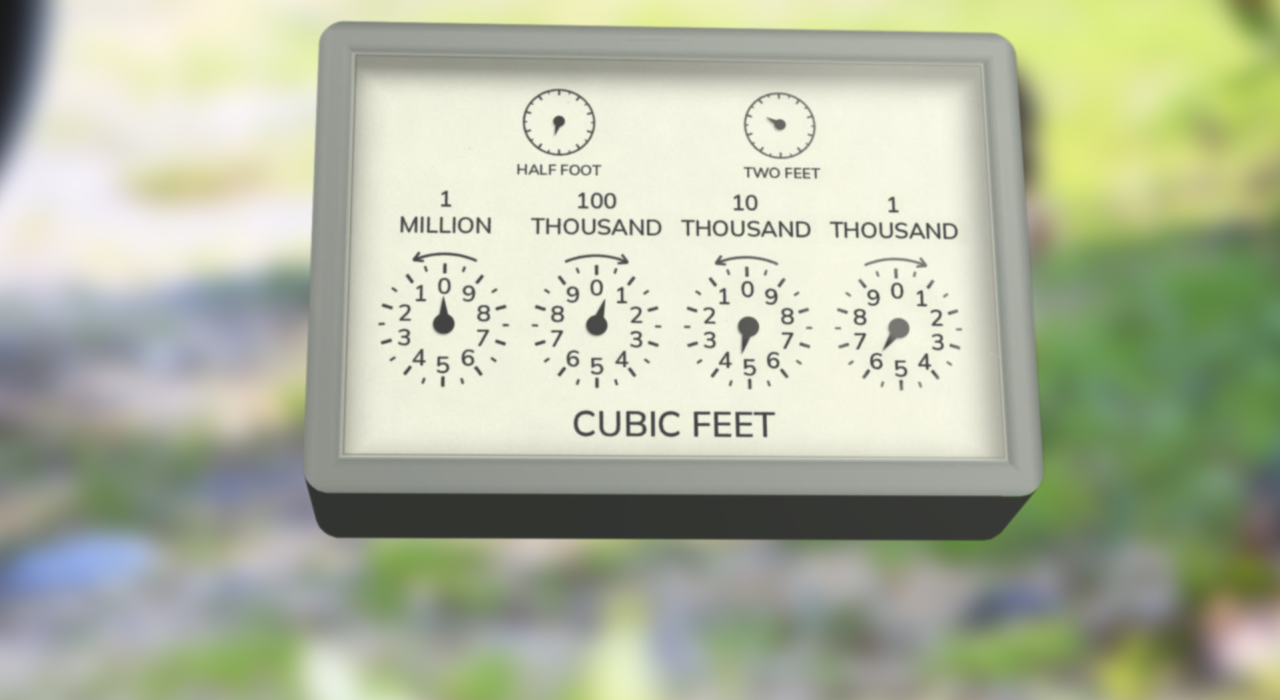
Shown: 4600 ft³
